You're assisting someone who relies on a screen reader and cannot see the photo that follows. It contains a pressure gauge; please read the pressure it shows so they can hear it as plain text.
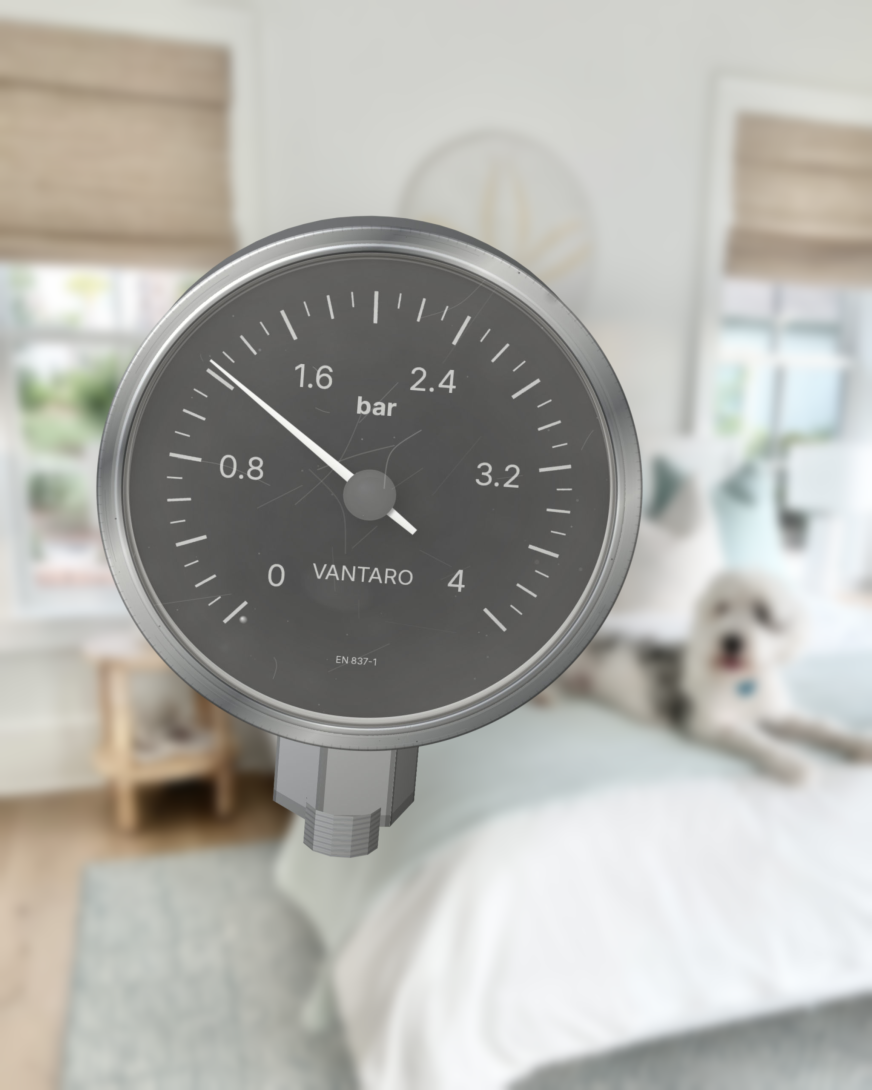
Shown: 1.25 bar
